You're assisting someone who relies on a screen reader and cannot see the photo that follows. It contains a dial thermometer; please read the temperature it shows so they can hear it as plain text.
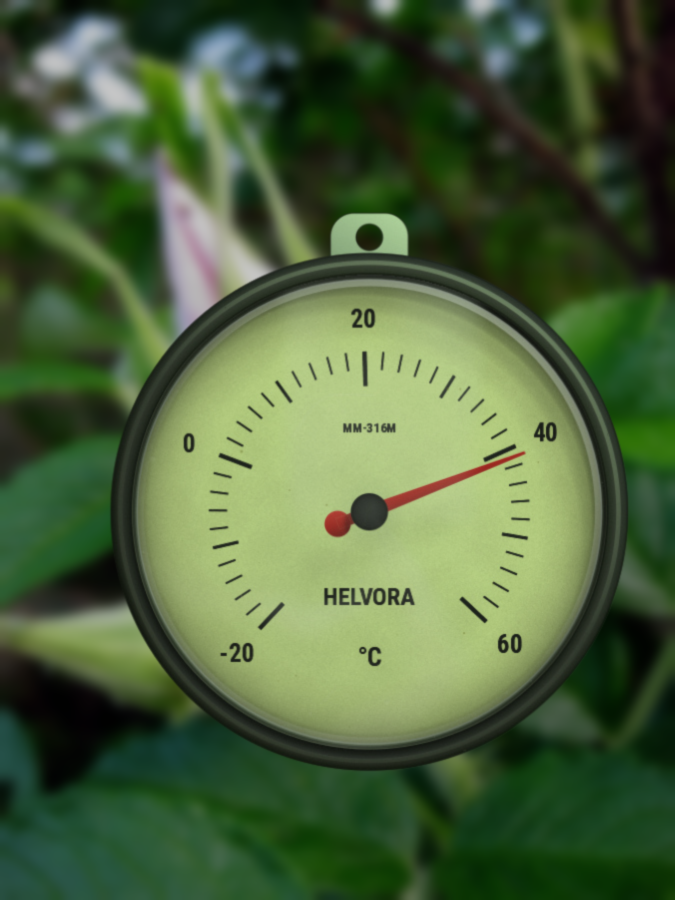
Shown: 41 °C
